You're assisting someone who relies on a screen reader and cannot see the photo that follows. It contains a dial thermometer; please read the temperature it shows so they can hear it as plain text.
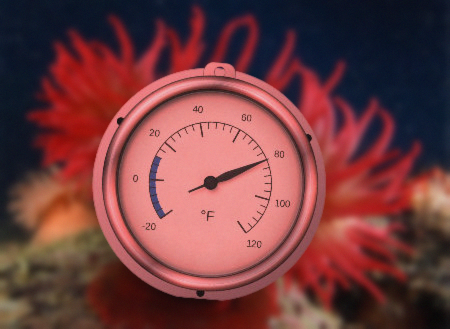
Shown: 80 °F
